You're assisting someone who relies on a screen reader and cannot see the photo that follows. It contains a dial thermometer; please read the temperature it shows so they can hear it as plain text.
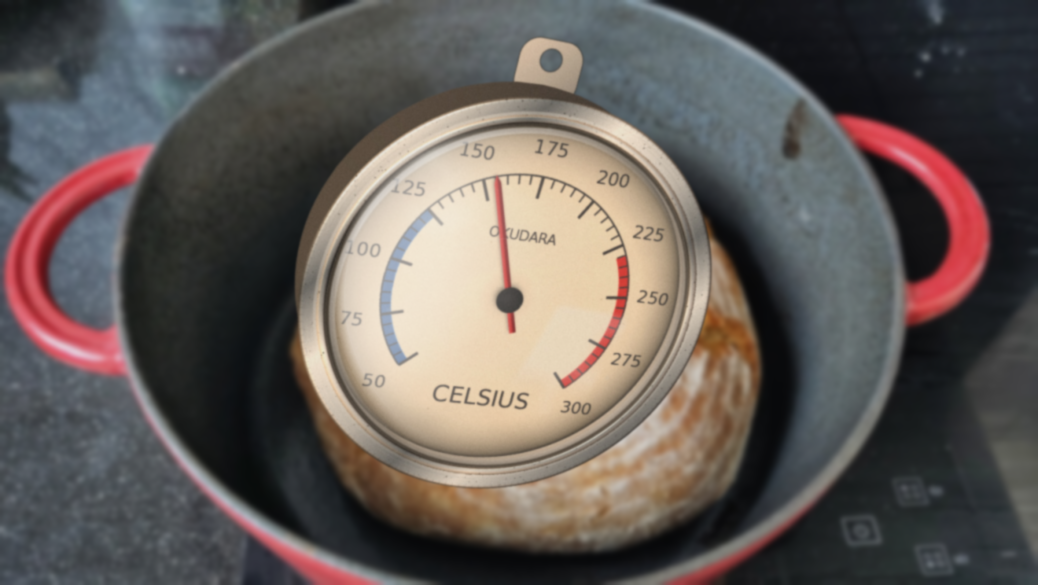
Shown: 155 °C
